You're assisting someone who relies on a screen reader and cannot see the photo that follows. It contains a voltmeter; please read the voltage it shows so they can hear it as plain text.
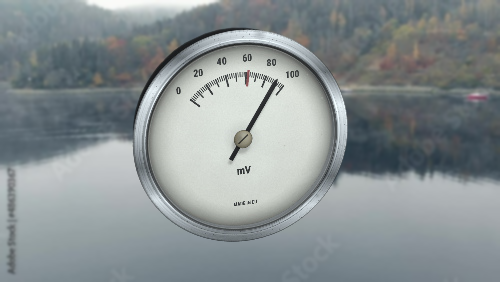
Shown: 90 mV
